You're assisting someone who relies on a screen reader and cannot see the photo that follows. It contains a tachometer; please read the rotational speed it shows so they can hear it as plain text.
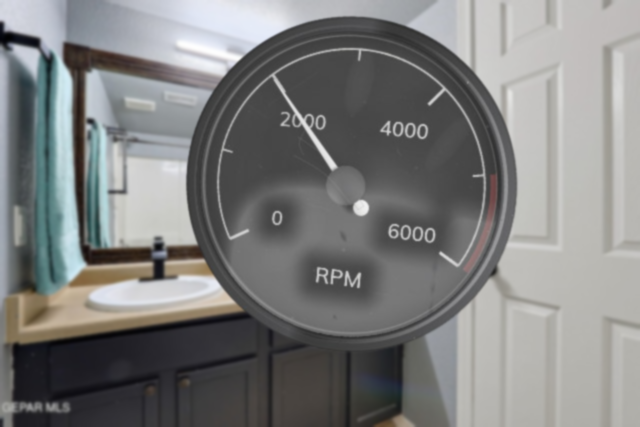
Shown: 2000 rpm
